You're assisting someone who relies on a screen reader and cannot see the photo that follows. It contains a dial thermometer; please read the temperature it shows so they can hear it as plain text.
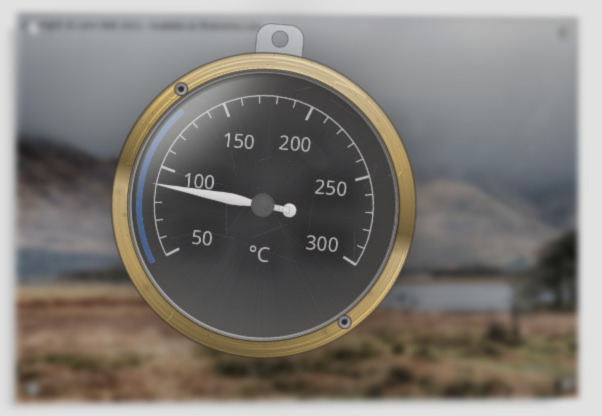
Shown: 90 °C
